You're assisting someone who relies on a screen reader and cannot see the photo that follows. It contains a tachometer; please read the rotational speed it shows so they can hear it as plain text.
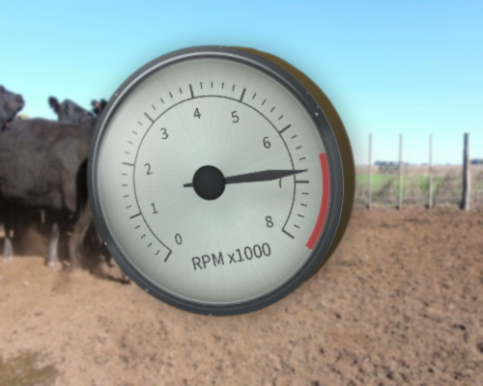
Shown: 6800 rpm
